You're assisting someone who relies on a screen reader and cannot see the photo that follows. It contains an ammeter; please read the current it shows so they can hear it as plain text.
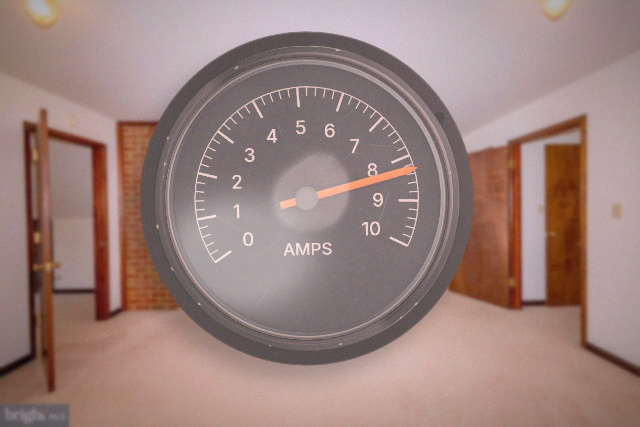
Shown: 8.3 A
